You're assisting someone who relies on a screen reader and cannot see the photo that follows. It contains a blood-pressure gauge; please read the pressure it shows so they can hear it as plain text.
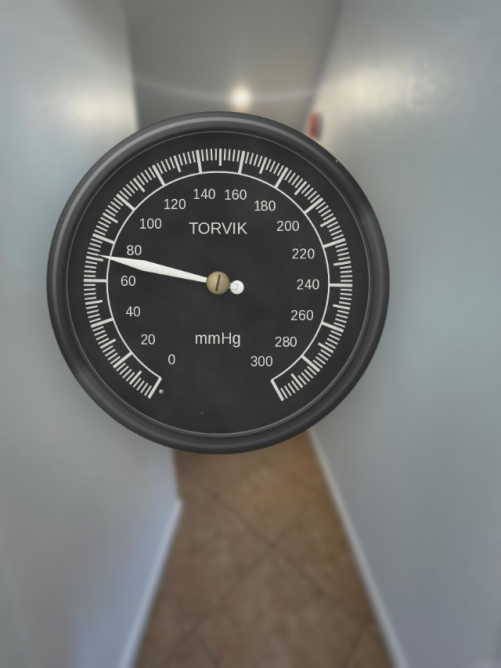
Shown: 72 mmHg
